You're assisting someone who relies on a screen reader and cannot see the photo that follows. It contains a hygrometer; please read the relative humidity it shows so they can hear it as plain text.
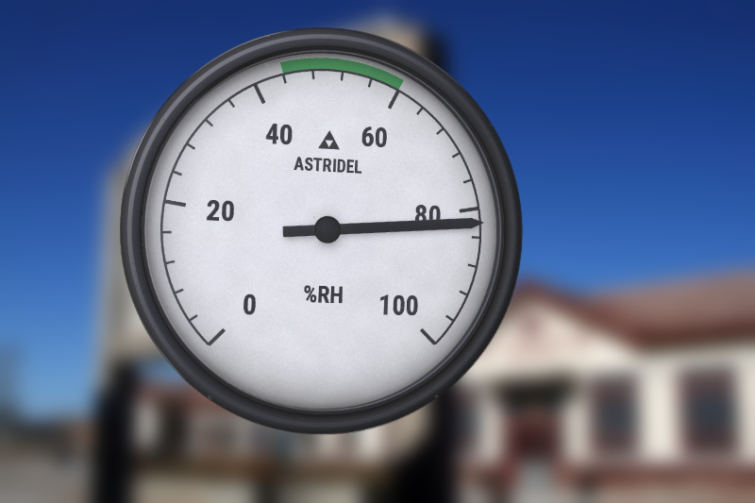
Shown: 82 %
